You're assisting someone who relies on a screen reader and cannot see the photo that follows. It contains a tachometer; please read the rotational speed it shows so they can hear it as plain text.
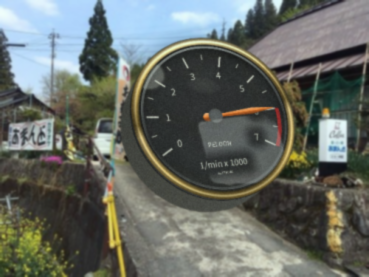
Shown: 6000 rpm
